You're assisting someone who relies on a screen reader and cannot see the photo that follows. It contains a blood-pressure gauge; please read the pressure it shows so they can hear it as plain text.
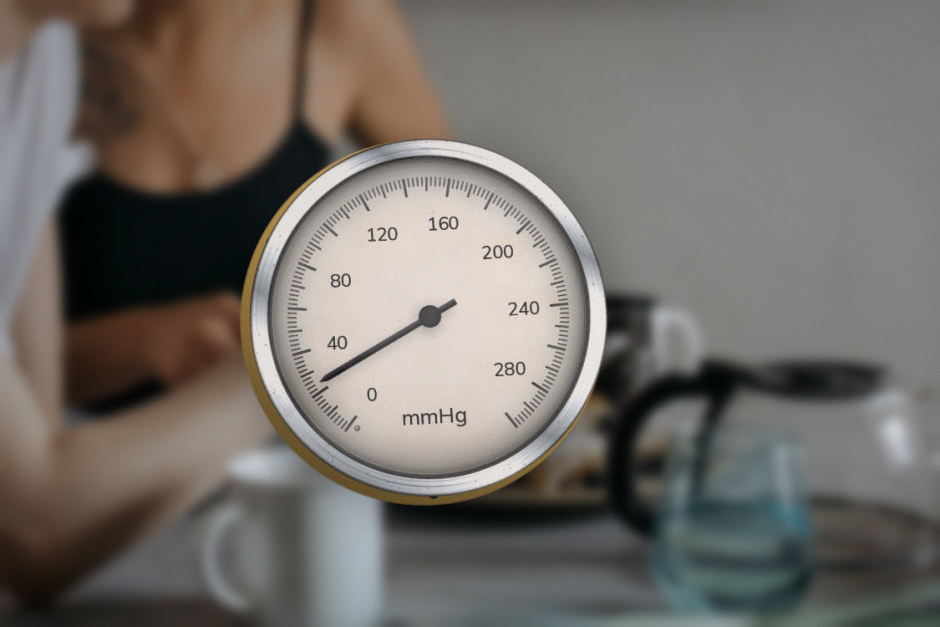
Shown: 24 mmHg
